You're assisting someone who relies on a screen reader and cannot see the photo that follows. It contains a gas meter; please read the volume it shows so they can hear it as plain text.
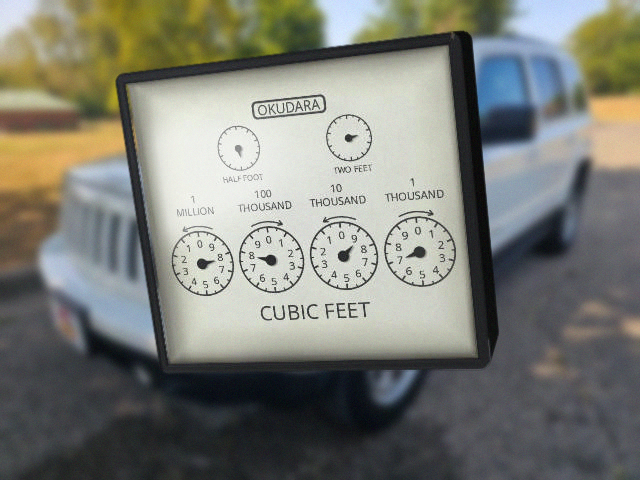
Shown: 778700 ft³
